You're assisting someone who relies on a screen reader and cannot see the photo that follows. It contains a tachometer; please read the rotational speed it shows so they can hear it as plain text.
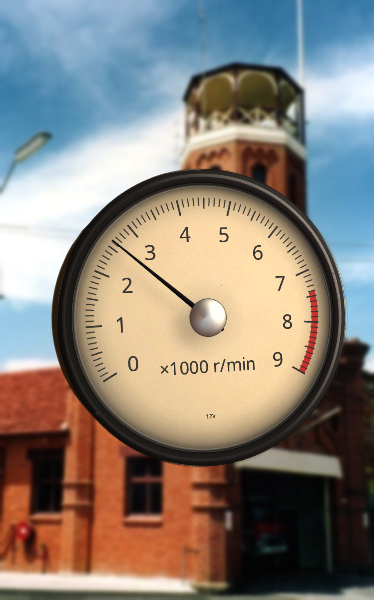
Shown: 2600 rpm
